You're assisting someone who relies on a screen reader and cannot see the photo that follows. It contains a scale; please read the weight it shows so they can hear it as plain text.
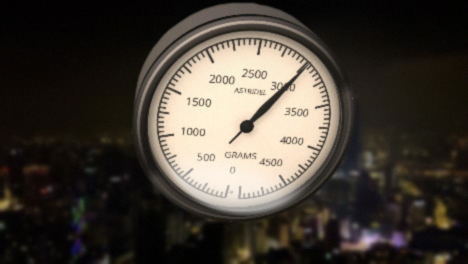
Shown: 3000 g
